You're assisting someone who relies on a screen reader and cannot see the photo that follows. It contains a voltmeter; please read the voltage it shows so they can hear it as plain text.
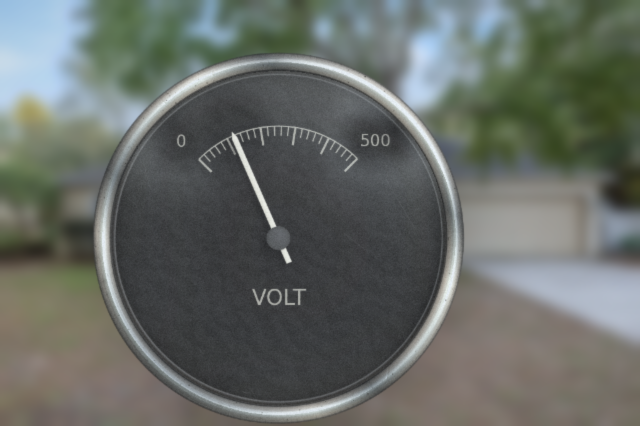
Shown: 120 V
